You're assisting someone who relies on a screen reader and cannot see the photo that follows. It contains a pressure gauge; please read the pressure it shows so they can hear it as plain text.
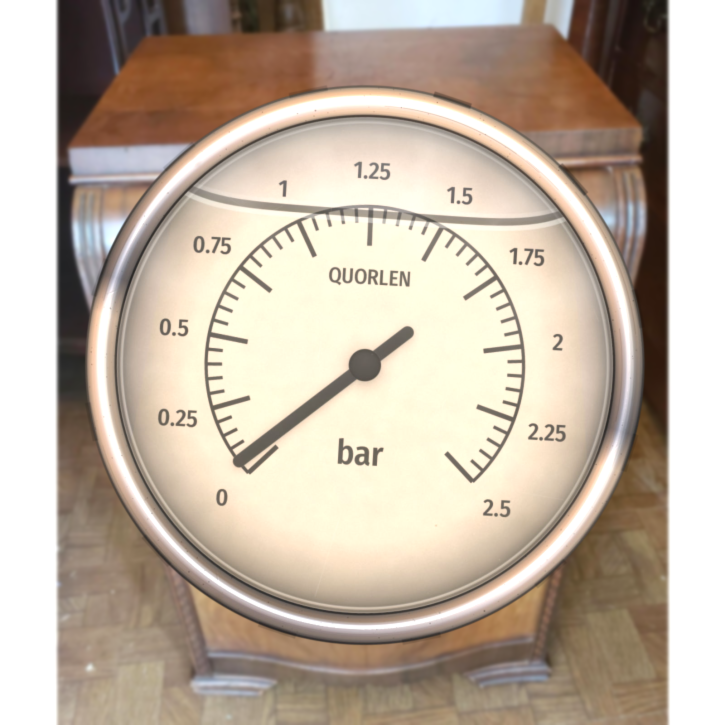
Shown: 0.05 bar
